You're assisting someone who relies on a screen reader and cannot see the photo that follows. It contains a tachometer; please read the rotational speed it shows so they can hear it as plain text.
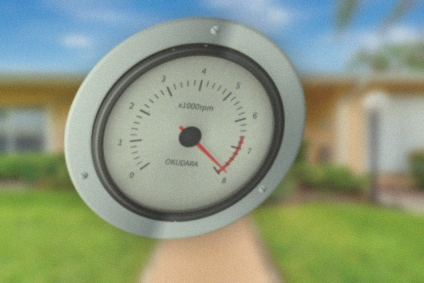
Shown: 7800 rpm
